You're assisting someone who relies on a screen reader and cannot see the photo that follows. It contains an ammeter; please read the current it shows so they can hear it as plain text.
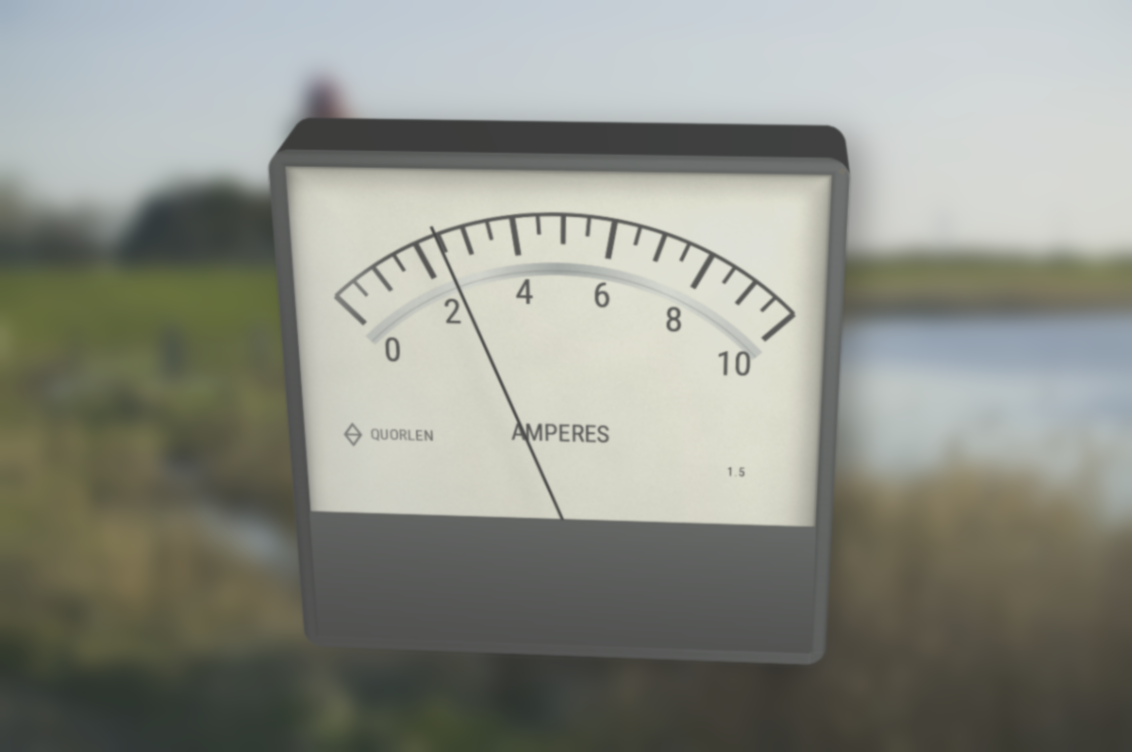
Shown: 2.5 A
